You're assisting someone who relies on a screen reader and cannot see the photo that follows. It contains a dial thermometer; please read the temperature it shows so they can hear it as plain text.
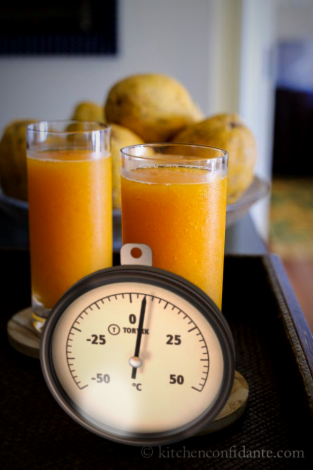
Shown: 5 °C
